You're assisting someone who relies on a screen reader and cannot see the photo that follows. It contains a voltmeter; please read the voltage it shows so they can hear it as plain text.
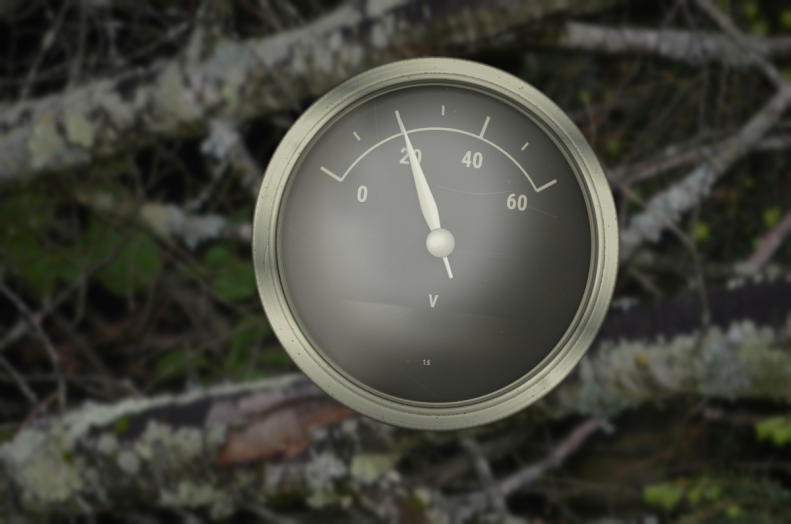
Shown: 20 V
